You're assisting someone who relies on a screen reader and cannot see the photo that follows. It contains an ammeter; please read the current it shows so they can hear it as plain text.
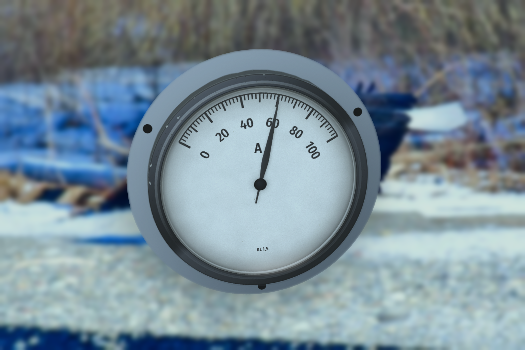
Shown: 60 A
